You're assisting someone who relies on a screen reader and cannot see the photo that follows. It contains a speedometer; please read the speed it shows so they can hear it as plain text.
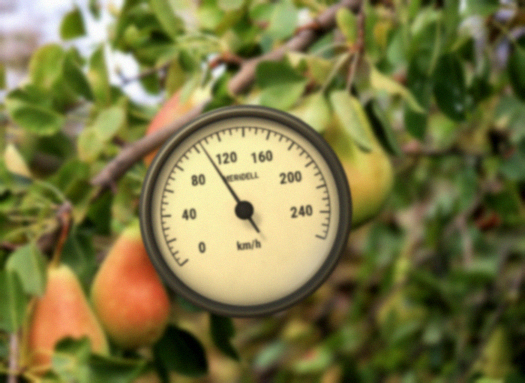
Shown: 105 km/h
